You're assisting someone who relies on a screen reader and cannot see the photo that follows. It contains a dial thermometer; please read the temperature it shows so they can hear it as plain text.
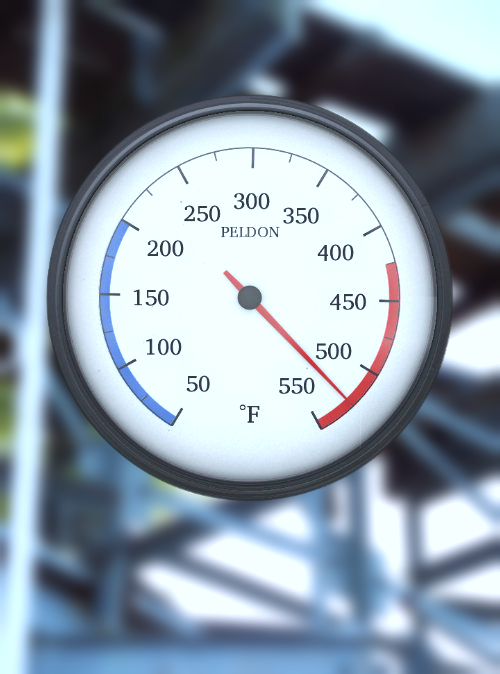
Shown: 525 °F
